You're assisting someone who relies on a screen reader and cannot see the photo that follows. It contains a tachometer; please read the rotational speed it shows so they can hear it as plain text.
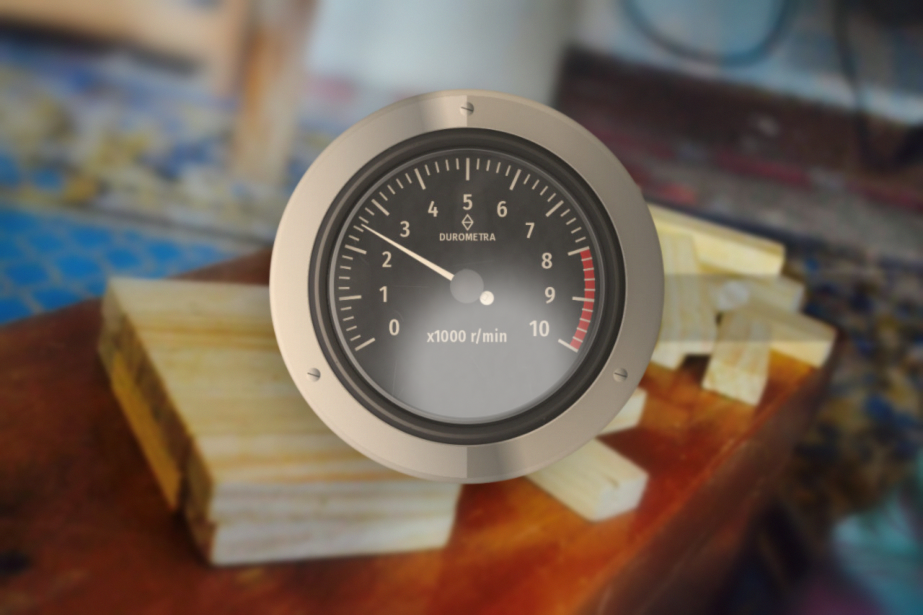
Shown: 2500 rpm
